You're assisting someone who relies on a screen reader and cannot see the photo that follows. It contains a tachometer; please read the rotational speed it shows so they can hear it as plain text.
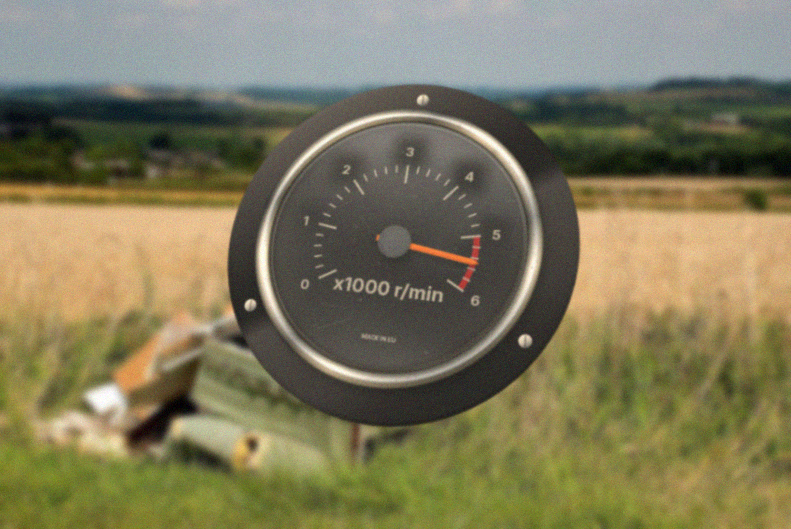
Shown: 5500 rpm
